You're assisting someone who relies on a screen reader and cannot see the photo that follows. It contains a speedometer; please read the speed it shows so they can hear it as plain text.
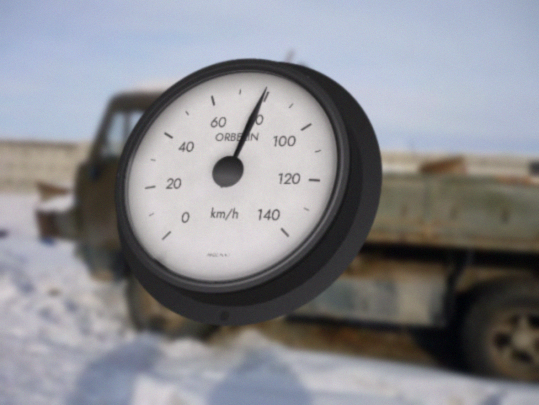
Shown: 80 km/h
